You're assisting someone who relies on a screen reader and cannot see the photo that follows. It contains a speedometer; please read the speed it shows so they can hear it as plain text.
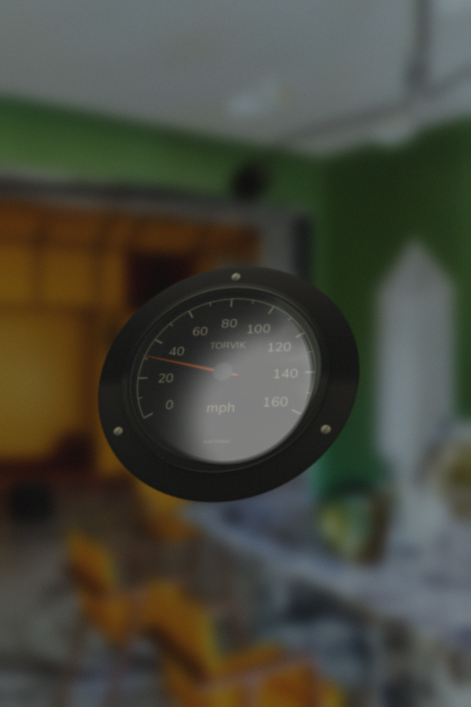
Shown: 30 mph
